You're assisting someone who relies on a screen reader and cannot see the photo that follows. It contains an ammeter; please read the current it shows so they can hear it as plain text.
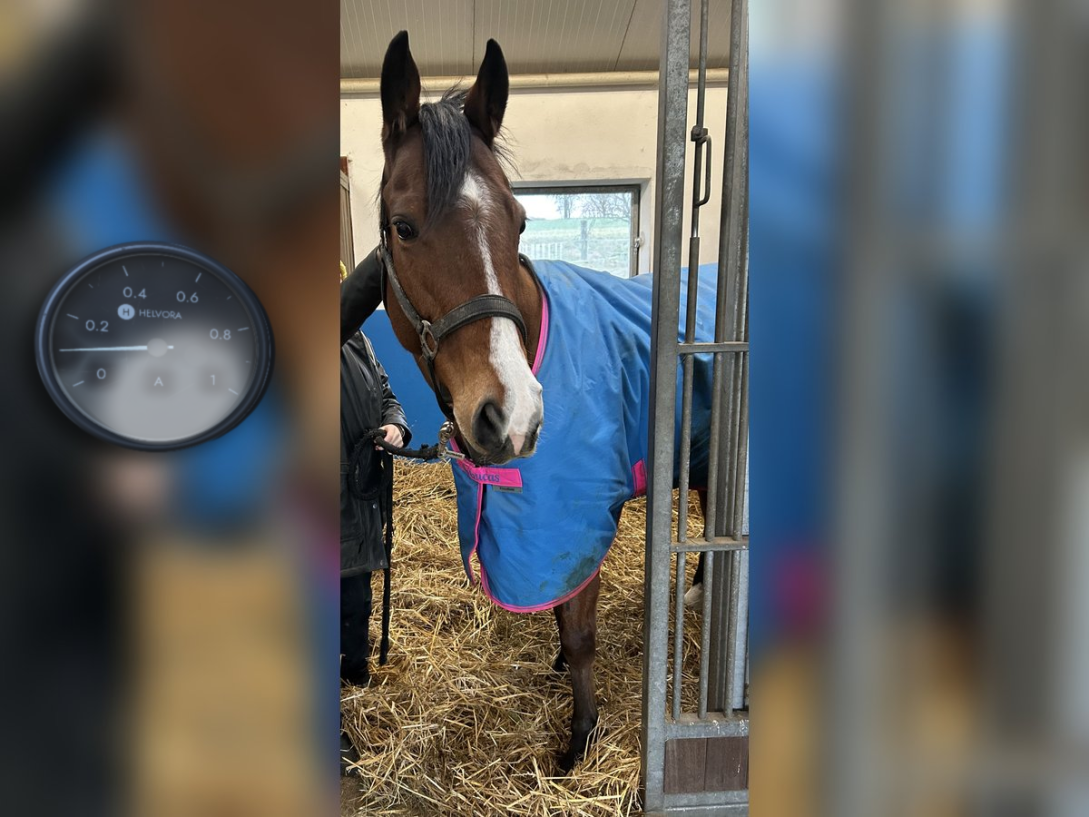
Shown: 0.1 A
